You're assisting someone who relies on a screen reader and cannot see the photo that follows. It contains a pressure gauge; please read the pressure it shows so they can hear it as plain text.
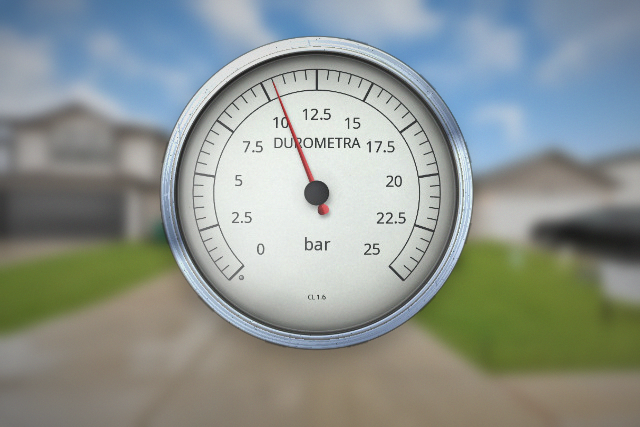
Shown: 10.5 bar
